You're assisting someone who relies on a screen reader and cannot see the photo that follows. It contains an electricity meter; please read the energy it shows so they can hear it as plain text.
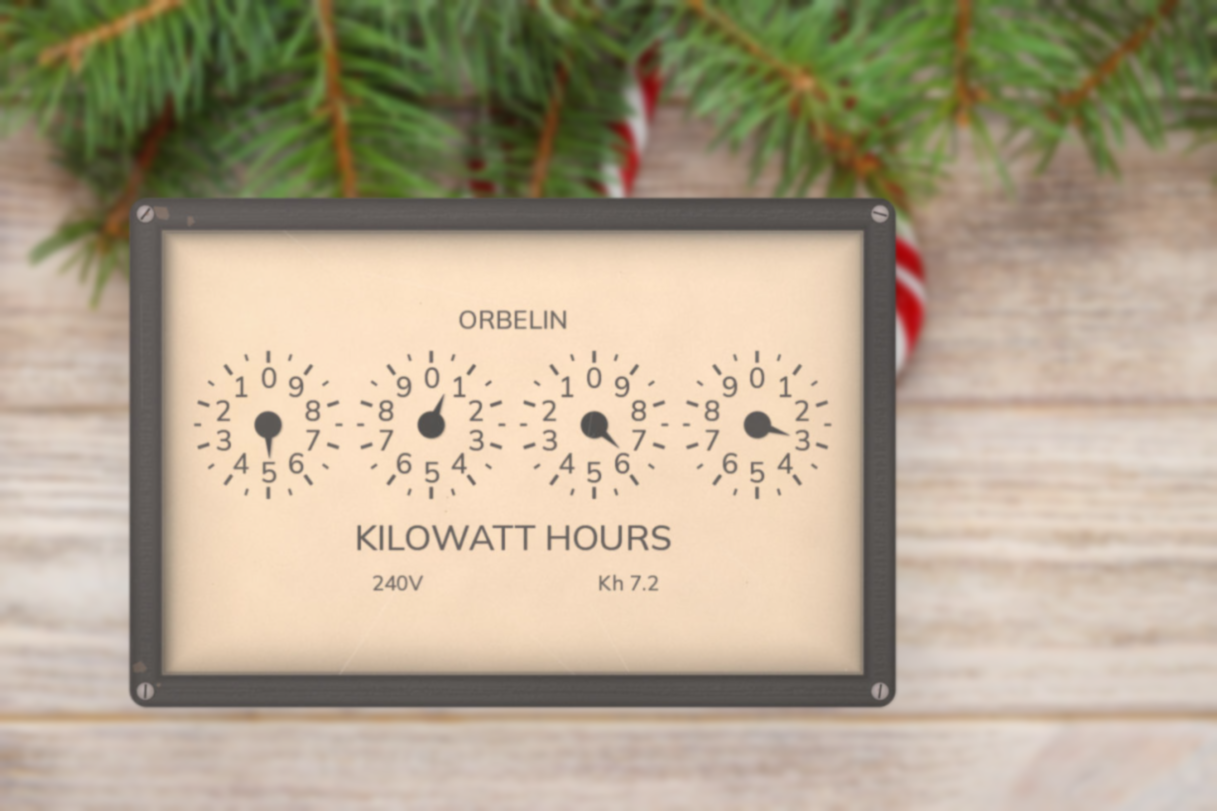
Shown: 5063 kWh
